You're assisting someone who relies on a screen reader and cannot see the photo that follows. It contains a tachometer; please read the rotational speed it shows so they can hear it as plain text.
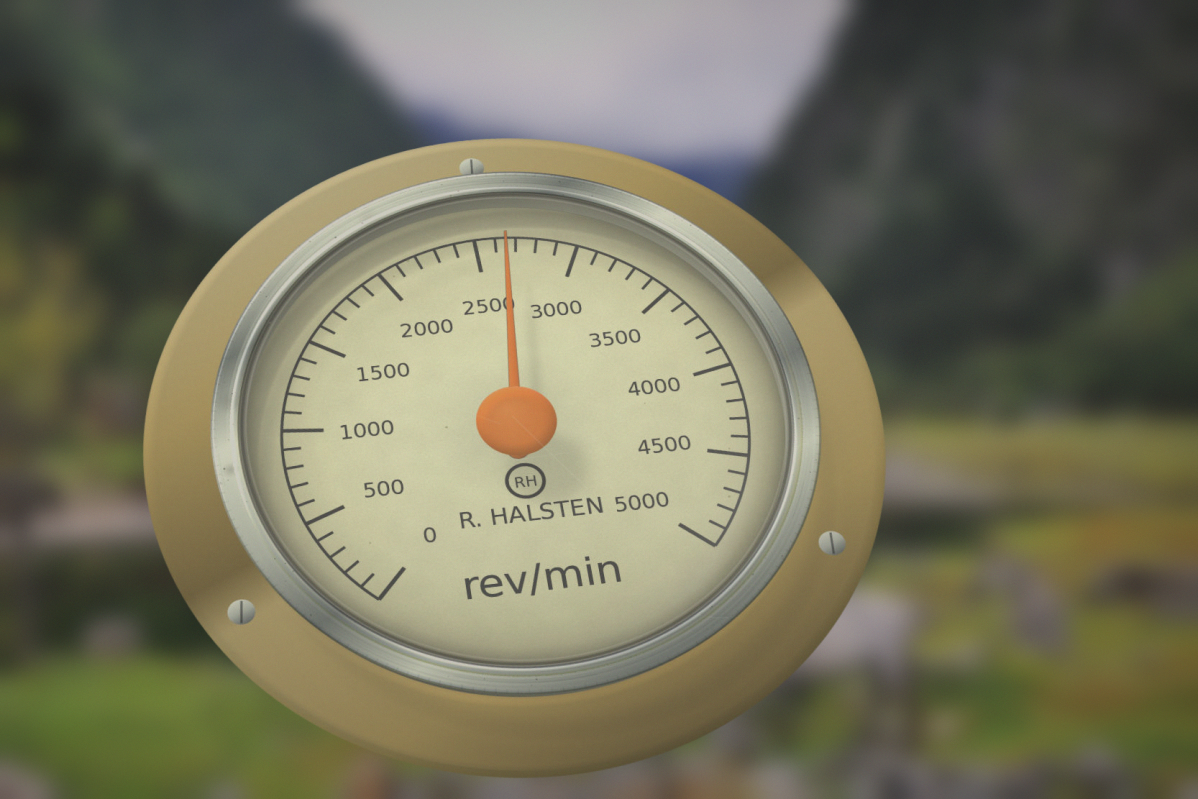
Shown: 2650 rpm
